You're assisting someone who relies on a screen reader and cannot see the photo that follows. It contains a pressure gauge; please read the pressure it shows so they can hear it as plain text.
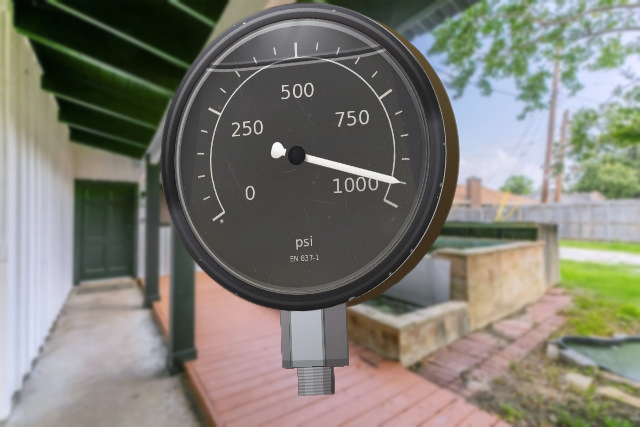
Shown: 950 psi
